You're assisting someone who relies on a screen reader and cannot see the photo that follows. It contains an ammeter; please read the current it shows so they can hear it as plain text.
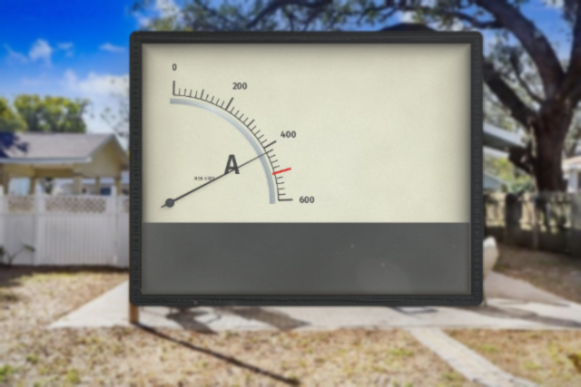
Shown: 420 A
